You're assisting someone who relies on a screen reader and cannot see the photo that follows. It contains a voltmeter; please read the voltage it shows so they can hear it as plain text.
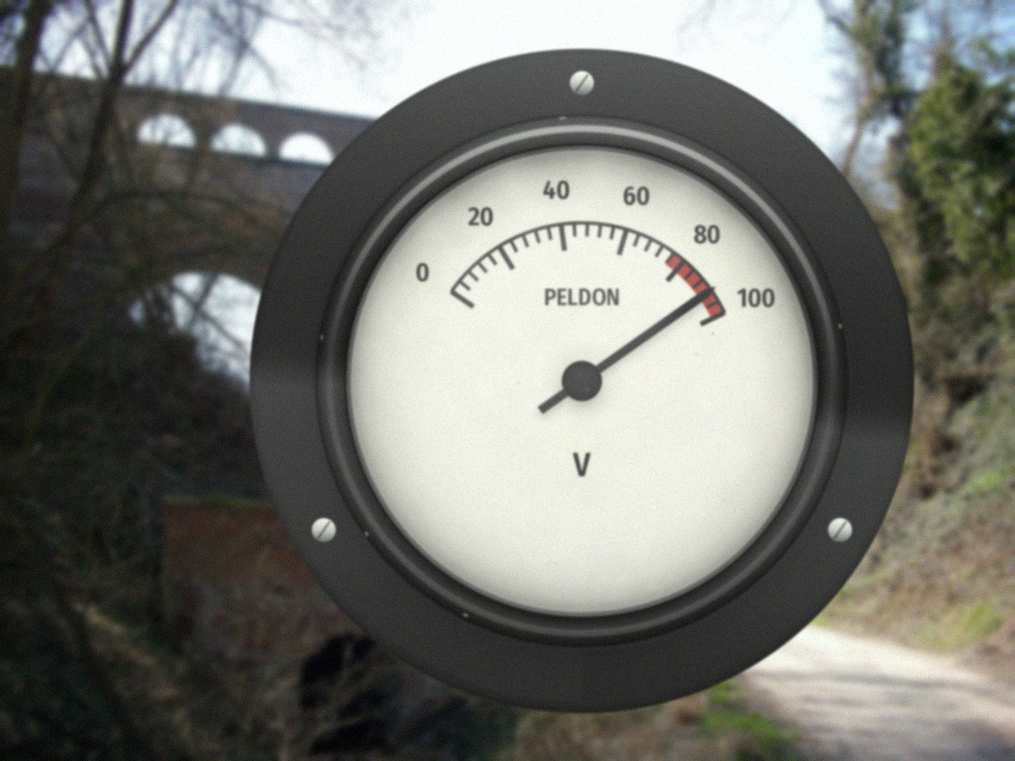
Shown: 92 V
